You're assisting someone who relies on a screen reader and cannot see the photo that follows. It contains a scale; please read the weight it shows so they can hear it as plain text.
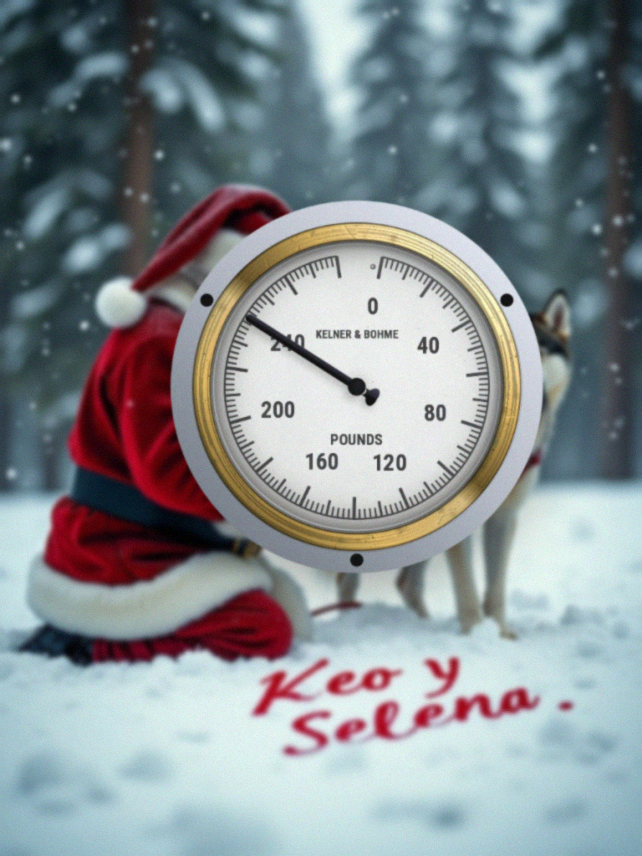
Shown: 240 lb
